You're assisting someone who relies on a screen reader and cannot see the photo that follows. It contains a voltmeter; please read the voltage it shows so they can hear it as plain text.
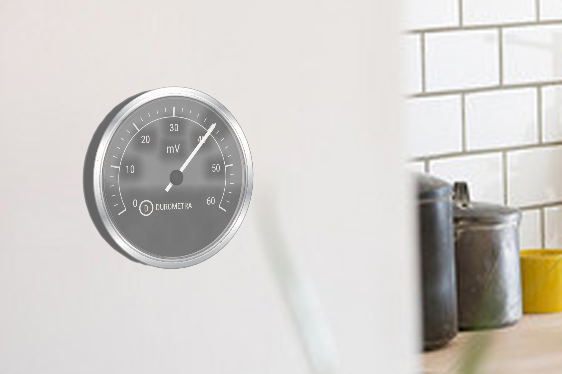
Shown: 40 mV
